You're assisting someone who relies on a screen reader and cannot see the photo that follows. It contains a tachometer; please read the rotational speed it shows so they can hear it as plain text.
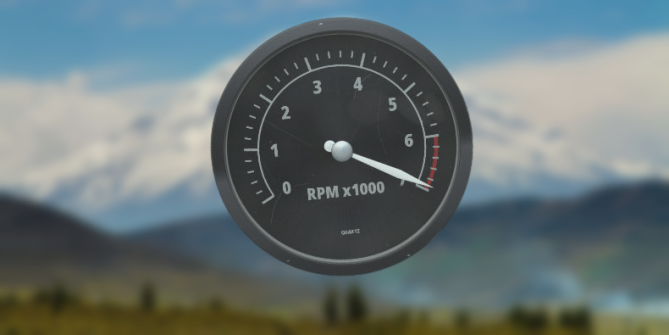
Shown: 6900 rpm
